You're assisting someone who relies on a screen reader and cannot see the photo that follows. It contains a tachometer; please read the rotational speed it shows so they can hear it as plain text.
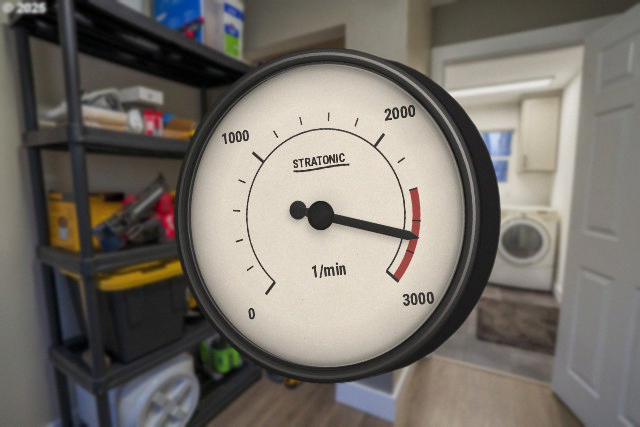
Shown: 2700 rpm
